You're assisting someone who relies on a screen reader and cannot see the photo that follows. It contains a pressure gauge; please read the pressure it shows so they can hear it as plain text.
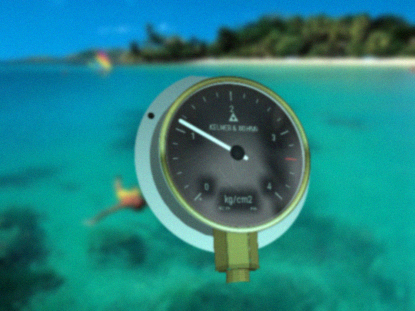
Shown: 1.1 kg/cm²
